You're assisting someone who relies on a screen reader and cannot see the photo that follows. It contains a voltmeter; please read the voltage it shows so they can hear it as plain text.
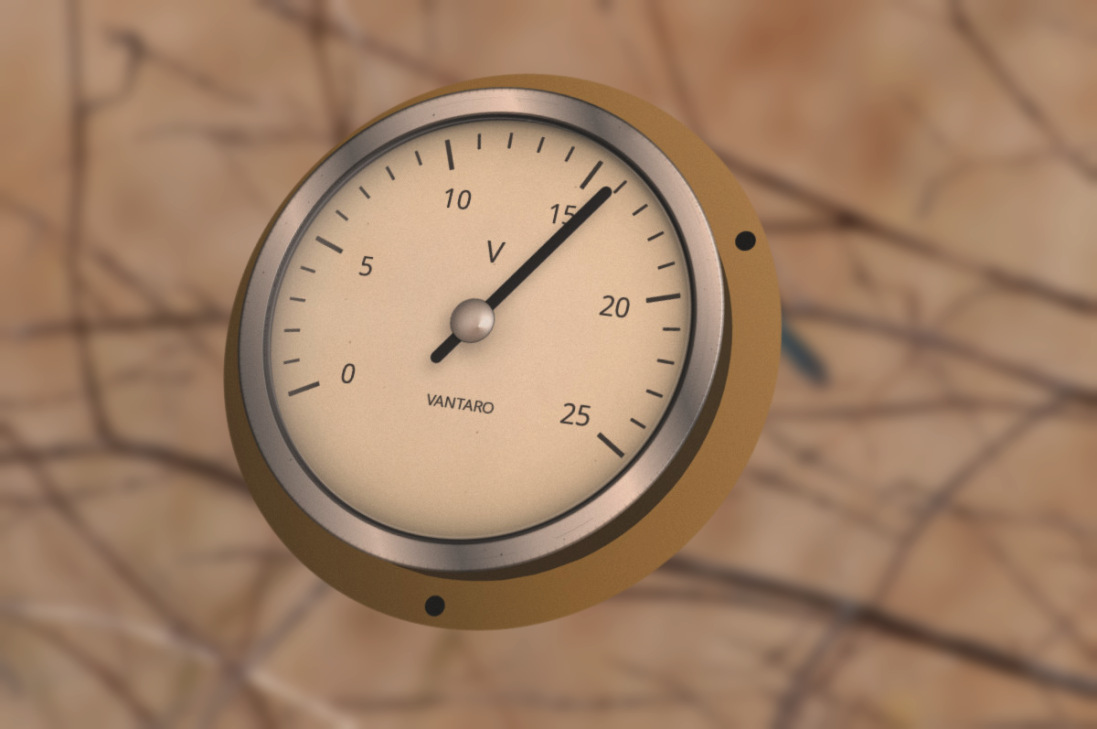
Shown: 16 V
